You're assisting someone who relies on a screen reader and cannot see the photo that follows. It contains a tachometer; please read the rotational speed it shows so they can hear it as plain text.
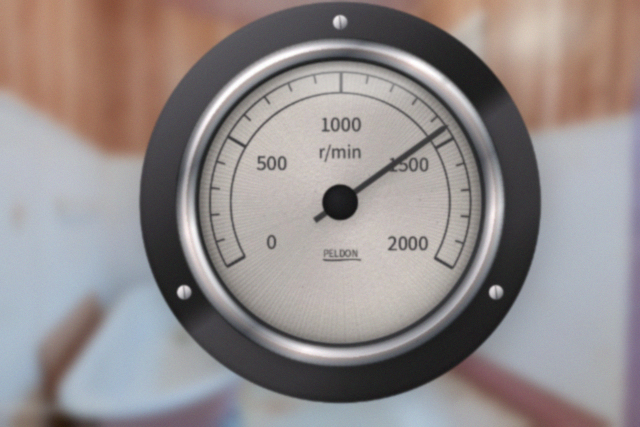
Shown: 1450 rpm
